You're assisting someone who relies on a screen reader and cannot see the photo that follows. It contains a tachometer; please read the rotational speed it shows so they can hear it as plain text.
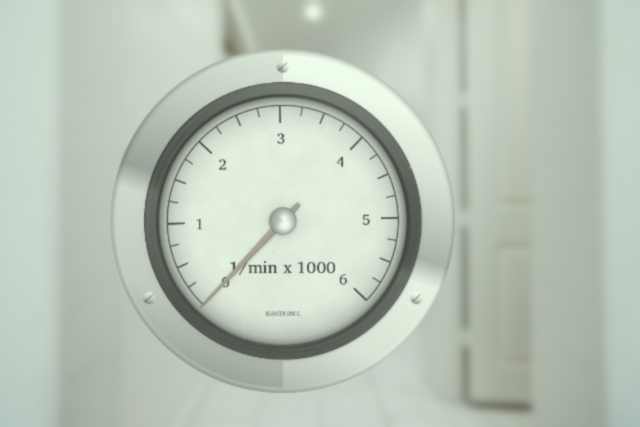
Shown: 0 rpm
